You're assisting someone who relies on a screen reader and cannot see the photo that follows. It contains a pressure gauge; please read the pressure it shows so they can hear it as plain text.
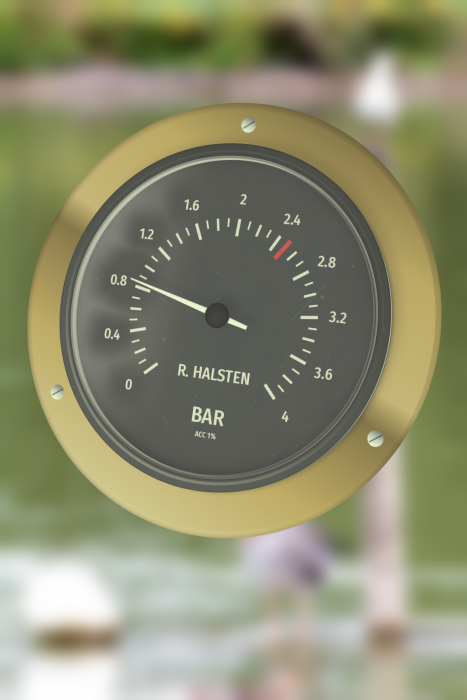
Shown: 0.85 bar
